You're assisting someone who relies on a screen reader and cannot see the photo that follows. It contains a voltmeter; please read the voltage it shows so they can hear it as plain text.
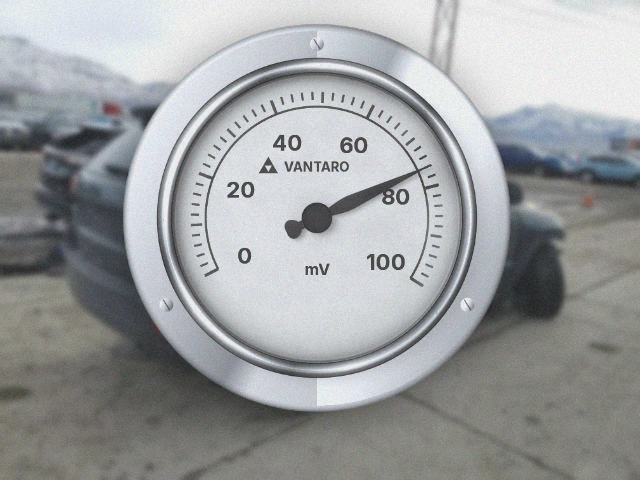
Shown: 76 mV
